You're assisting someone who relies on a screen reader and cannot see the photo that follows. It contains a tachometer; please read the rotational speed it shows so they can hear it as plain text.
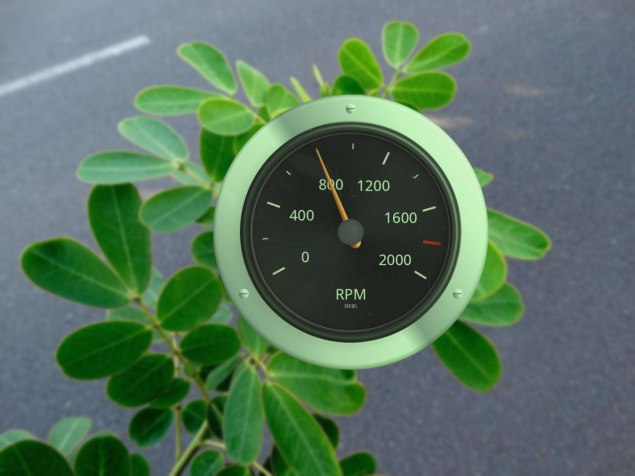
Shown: 800 rpm
